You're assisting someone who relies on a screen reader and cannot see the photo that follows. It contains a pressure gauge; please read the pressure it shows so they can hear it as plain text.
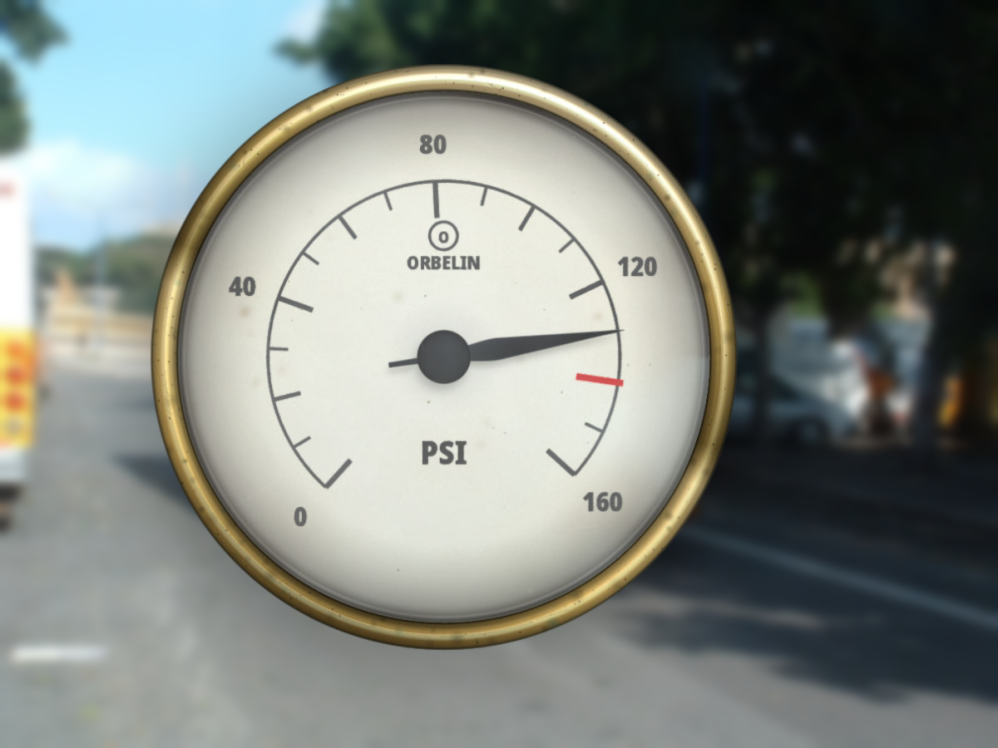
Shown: 130 psi
